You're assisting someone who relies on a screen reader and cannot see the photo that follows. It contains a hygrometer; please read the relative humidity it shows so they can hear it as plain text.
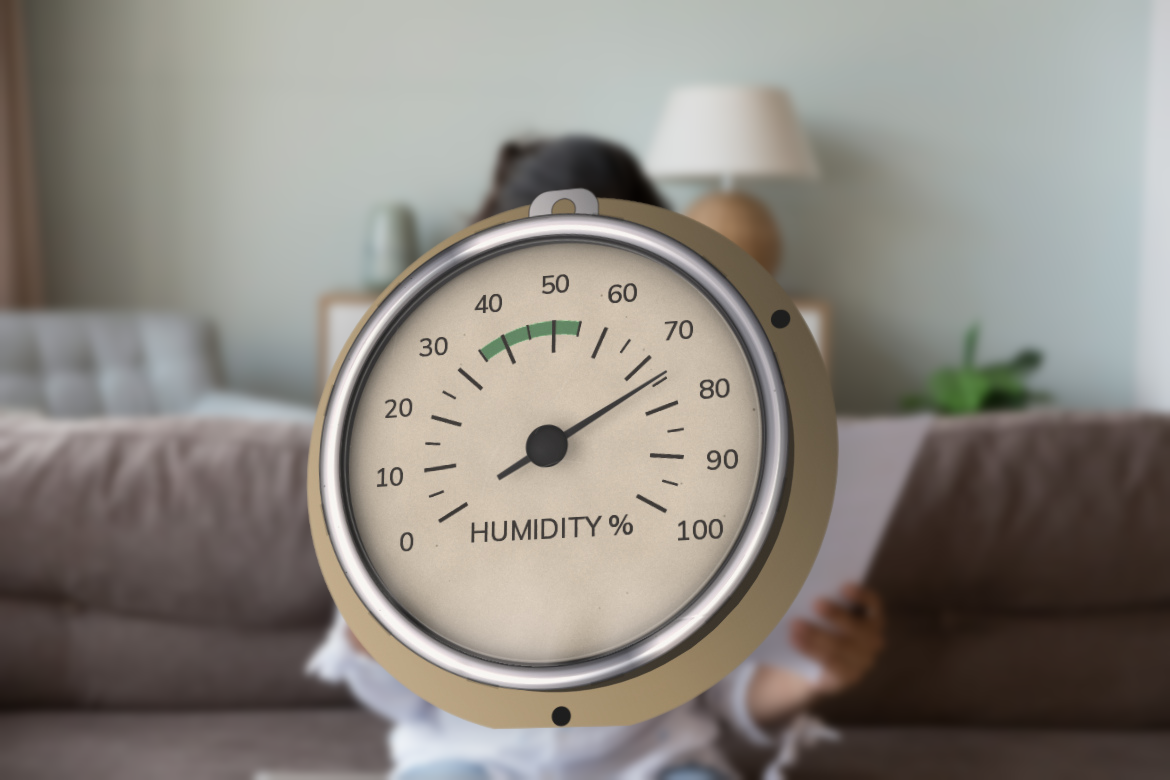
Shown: 75 %
